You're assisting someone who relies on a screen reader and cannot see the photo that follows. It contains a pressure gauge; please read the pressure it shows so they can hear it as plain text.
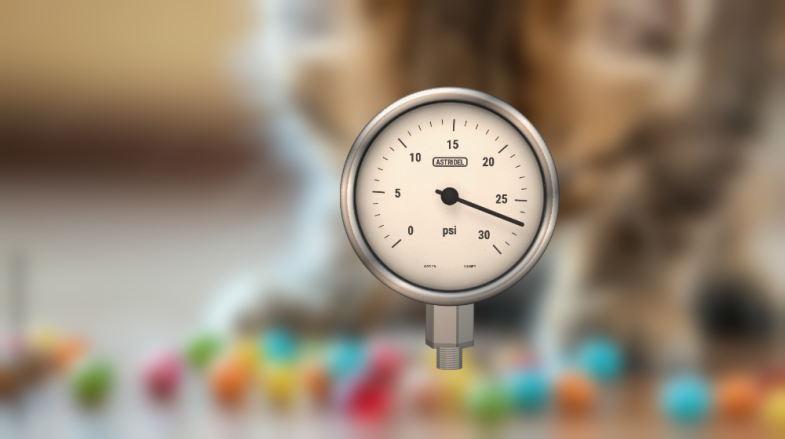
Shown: 27 psi
